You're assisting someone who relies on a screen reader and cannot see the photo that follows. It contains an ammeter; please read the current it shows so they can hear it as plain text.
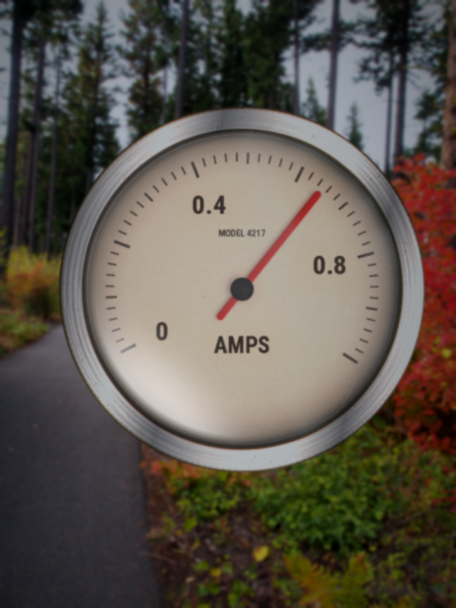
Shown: 0.65 A
